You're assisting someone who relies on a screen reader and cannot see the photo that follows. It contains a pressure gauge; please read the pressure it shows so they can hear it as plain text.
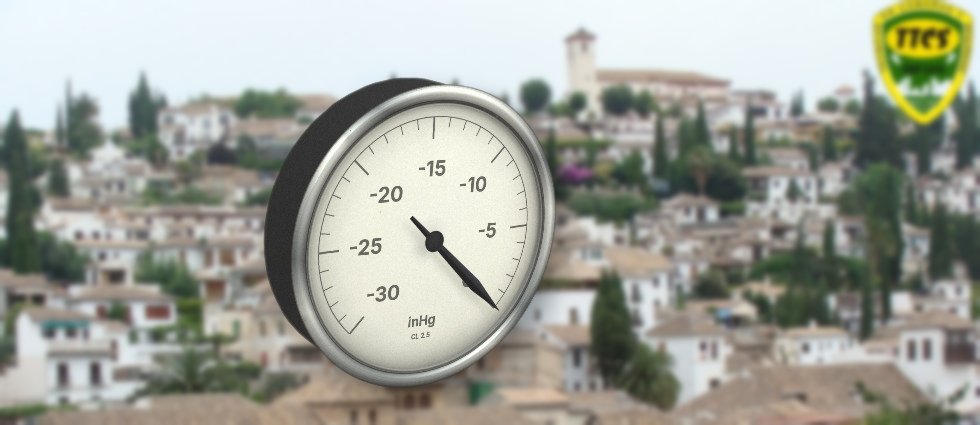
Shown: 0 inHg
